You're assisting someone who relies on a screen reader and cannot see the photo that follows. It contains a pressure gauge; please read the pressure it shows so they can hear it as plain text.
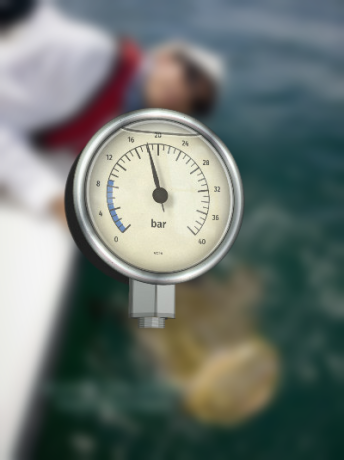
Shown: 18 bar
